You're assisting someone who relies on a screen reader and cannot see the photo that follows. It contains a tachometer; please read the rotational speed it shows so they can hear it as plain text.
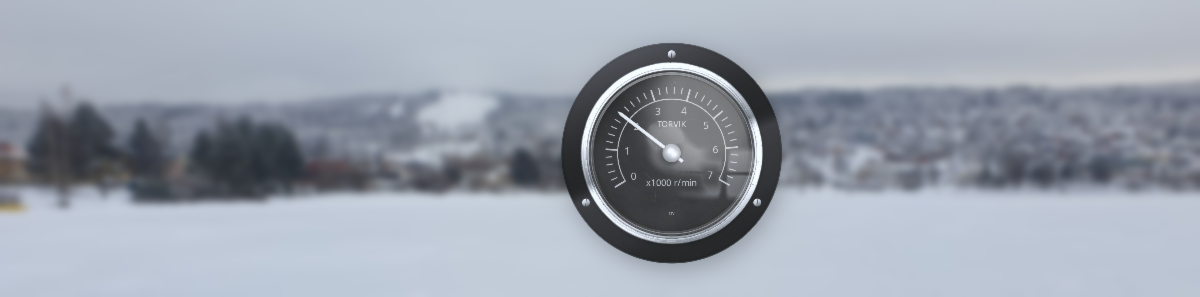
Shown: 2000 rpm
